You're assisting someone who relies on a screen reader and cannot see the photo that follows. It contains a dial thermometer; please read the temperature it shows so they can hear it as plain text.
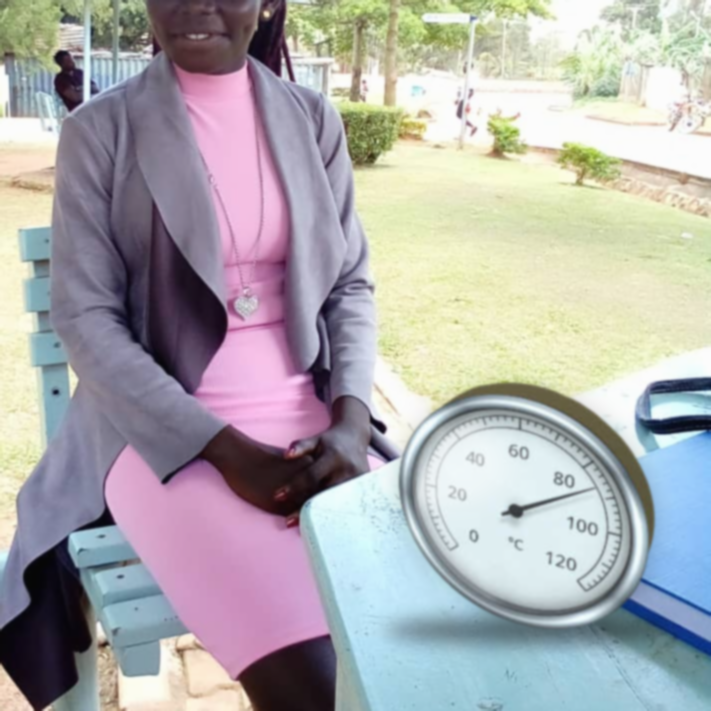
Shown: 86 °C
